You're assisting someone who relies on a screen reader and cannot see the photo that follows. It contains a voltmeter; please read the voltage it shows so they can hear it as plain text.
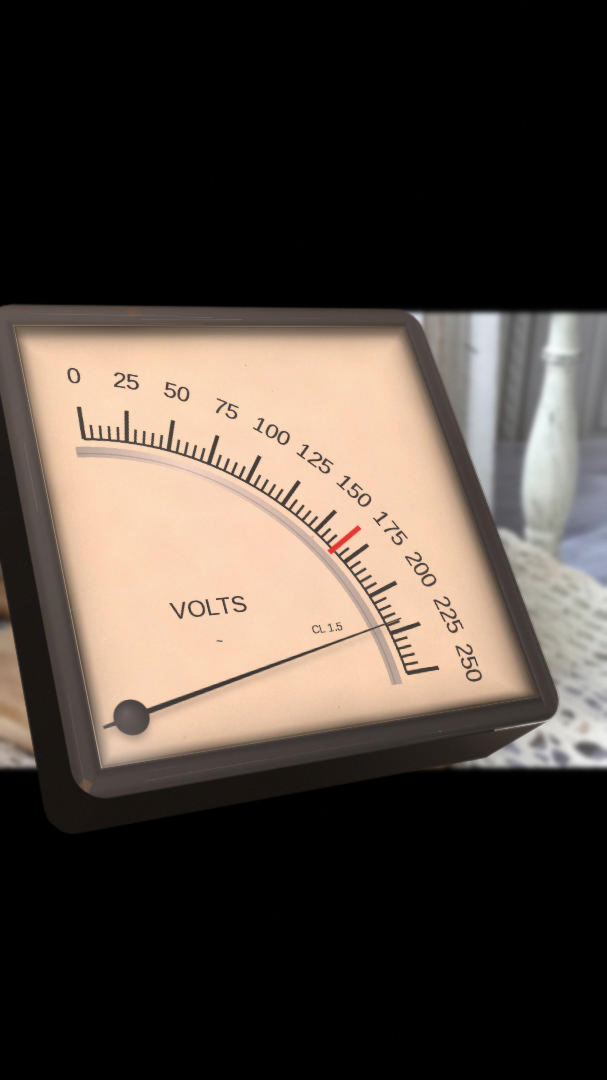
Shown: 220 V
